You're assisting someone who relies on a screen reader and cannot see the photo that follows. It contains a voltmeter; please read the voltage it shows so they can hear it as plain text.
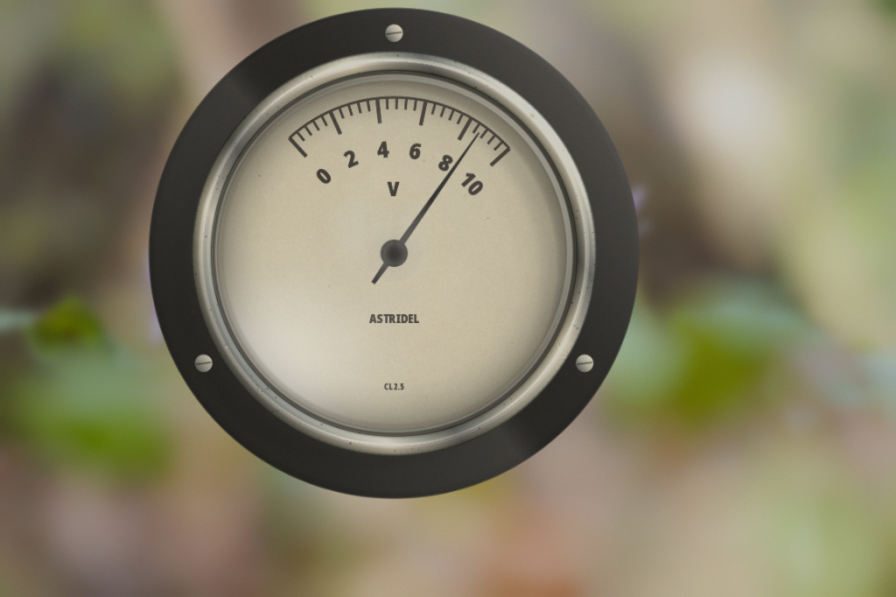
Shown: 8.6 V
